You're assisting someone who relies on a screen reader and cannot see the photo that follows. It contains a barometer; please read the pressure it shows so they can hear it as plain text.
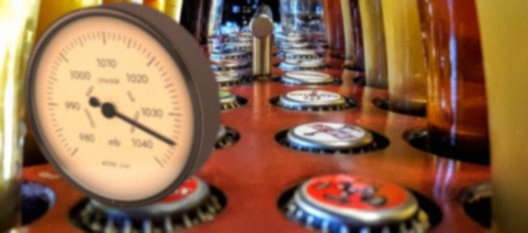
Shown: 1035 mbar
